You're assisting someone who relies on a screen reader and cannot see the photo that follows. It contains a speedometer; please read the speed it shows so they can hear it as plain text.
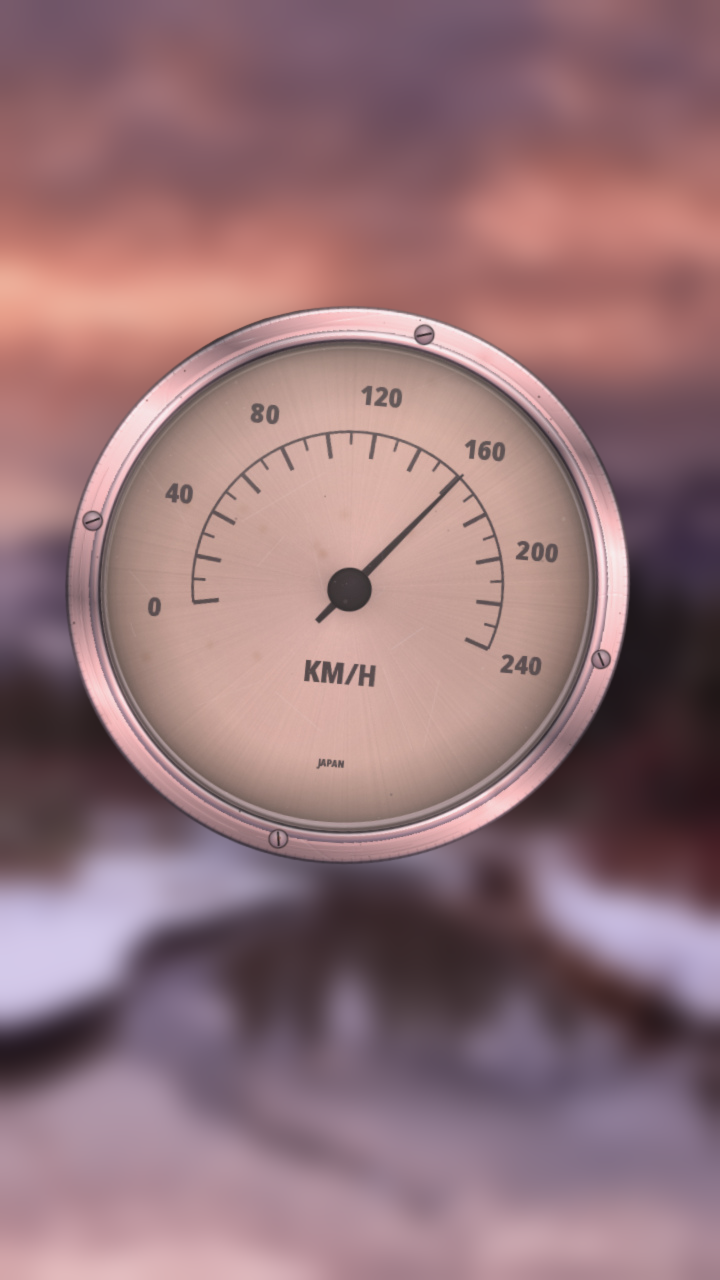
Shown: 160 km/h
